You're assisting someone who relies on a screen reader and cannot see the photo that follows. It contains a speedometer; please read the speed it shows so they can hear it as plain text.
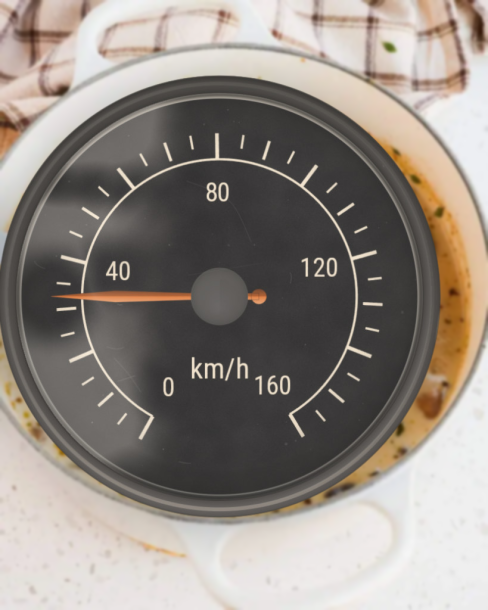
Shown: 32.5 km/h
